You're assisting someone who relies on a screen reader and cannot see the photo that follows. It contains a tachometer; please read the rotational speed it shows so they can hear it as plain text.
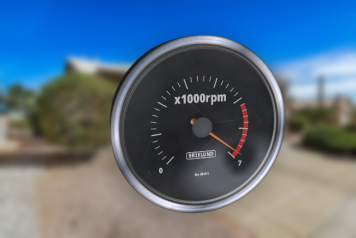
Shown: 6800 rpm
